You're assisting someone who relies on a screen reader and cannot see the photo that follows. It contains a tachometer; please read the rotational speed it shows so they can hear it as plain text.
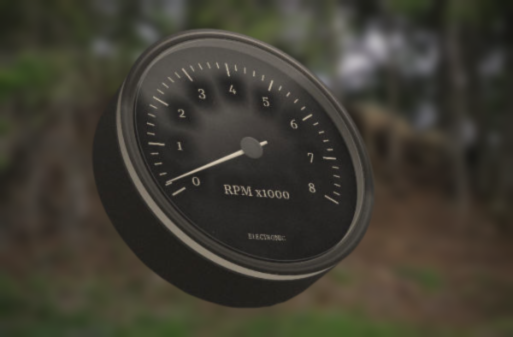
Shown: 200 rpm
